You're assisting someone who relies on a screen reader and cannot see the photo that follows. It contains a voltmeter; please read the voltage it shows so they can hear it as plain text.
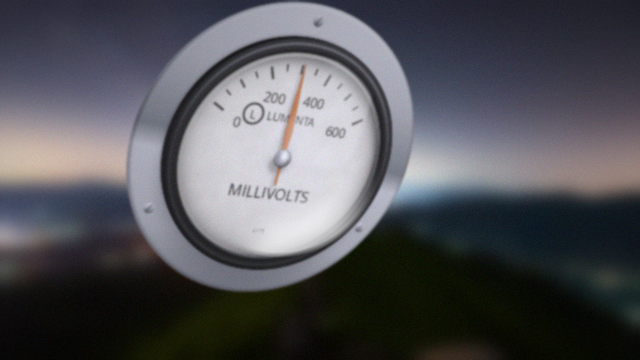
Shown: 300 mV
